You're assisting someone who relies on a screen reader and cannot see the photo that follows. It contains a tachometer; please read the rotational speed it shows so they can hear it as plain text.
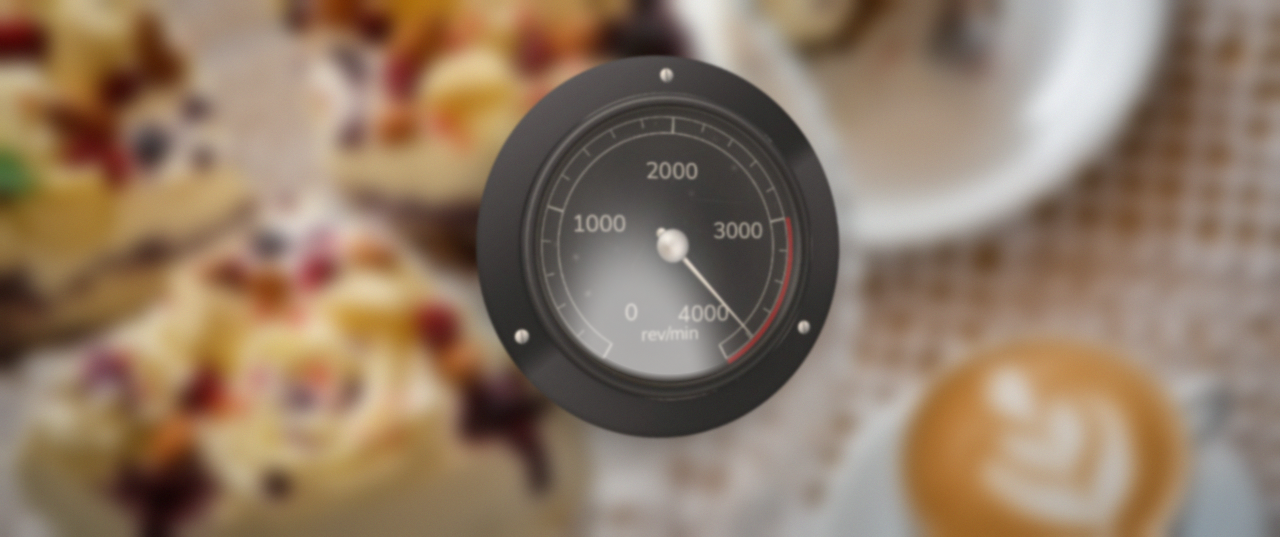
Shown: 3800 rpm
